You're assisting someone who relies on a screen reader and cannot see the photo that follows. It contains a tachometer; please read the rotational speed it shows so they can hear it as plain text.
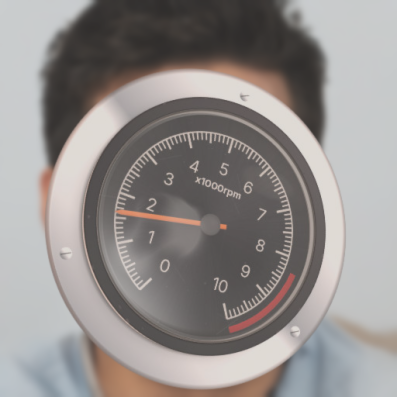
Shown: 1600 rpm
